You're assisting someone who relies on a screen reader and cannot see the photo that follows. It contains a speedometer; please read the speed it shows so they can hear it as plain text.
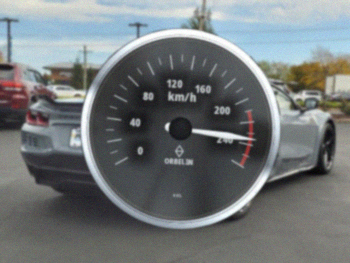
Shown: 235 km/h
